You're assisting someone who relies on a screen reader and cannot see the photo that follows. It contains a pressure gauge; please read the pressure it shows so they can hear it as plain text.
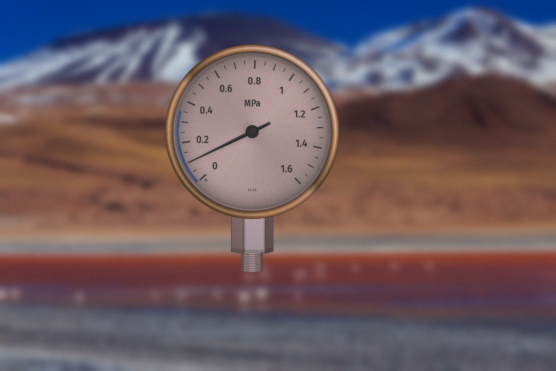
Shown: 0.1 MPa
